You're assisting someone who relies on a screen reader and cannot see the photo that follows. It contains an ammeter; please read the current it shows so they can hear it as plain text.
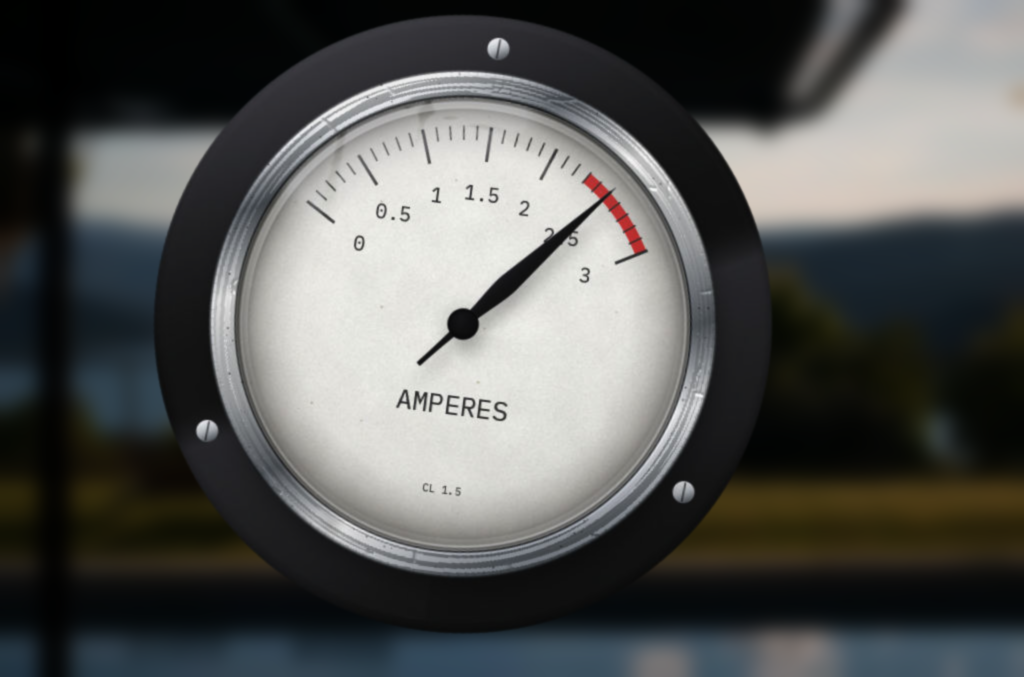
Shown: 2.5 A
